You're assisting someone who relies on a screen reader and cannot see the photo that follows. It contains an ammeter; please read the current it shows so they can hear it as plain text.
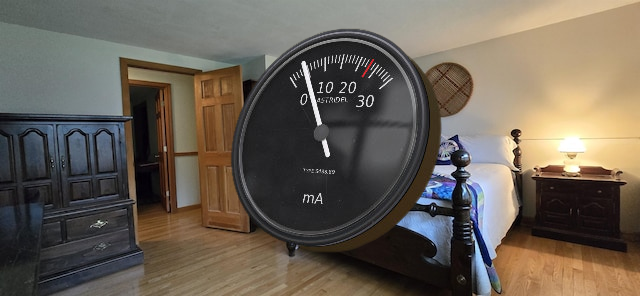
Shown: 5 mA
